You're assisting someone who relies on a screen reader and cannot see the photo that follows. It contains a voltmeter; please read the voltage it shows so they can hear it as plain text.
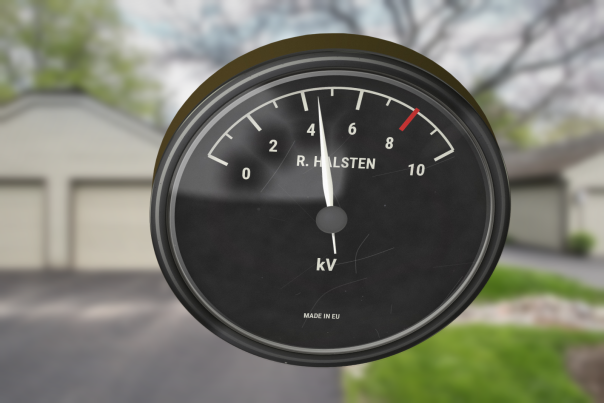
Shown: 4.5 kV
